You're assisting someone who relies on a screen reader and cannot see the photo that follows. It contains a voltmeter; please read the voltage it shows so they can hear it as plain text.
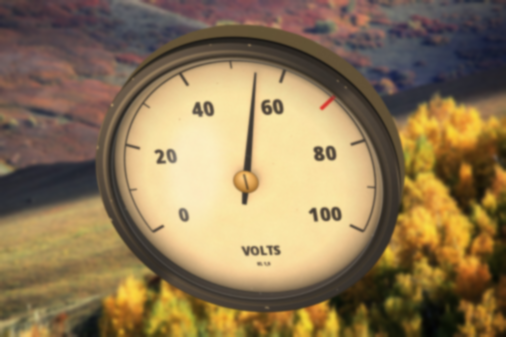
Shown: 55 V
